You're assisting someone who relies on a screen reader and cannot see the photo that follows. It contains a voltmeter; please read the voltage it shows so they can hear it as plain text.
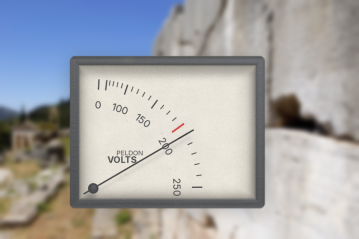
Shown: 200 V
